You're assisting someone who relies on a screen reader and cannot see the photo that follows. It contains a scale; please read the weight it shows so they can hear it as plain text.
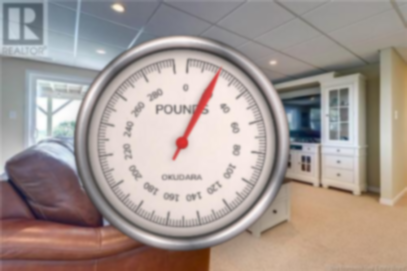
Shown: 20 lb
